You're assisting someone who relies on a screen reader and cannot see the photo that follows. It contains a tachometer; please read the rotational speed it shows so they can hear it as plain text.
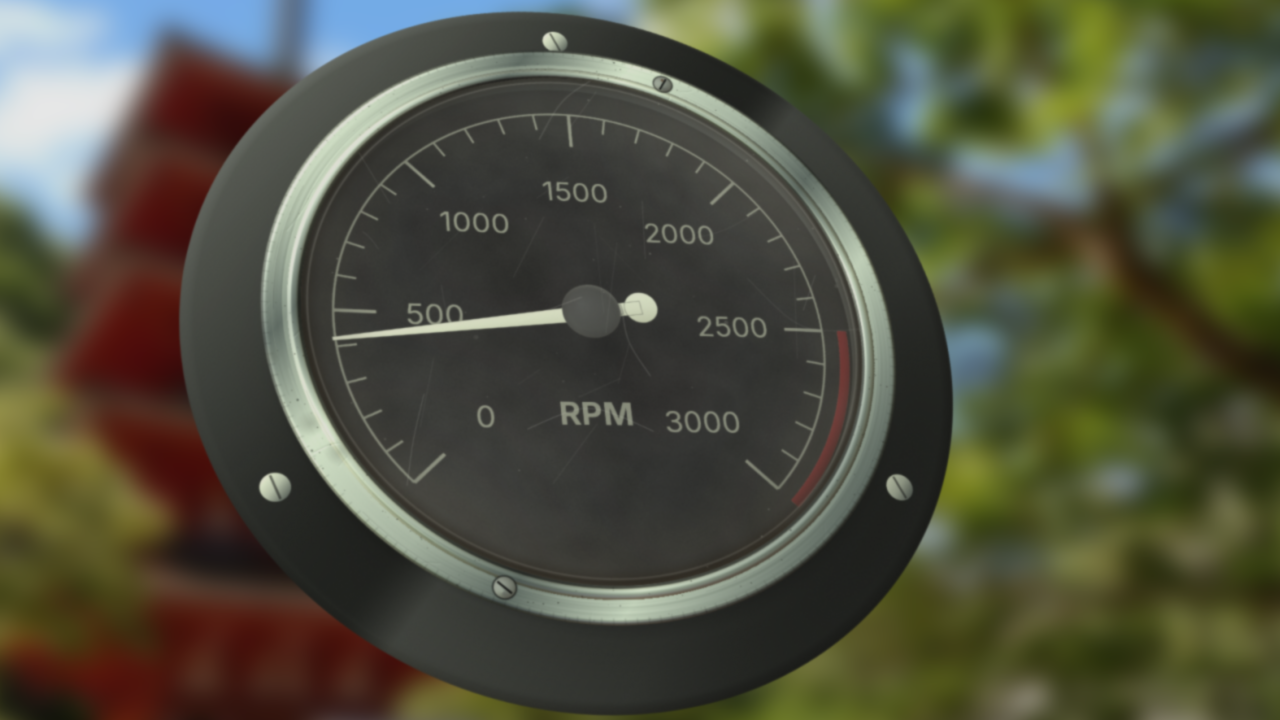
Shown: 400 rpm
